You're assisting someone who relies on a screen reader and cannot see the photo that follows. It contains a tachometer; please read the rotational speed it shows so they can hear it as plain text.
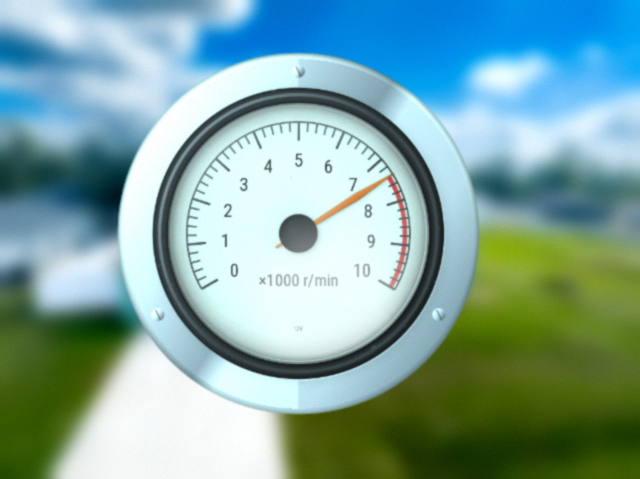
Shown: 7400 rpm
